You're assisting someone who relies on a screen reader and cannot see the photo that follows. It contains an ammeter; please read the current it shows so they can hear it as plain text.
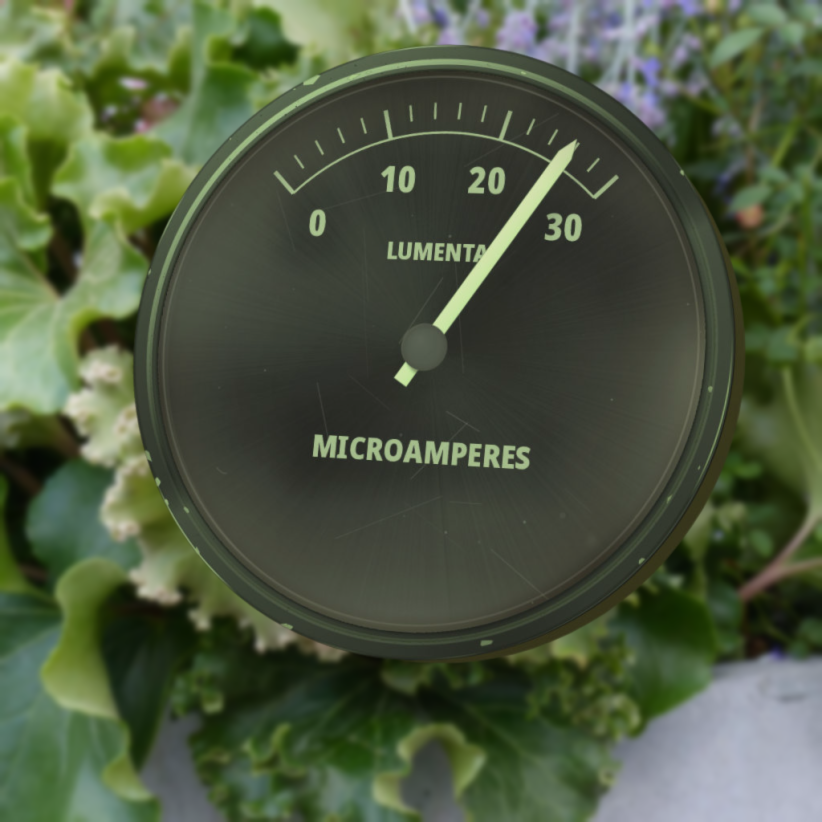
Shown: 26 µA
